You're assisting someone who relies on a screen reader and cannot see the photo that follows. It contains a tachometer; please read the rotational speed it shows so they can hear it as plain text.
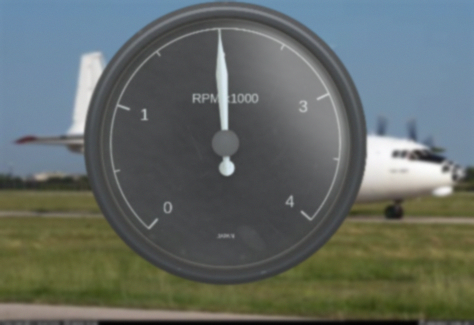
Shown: 2000 rpm
